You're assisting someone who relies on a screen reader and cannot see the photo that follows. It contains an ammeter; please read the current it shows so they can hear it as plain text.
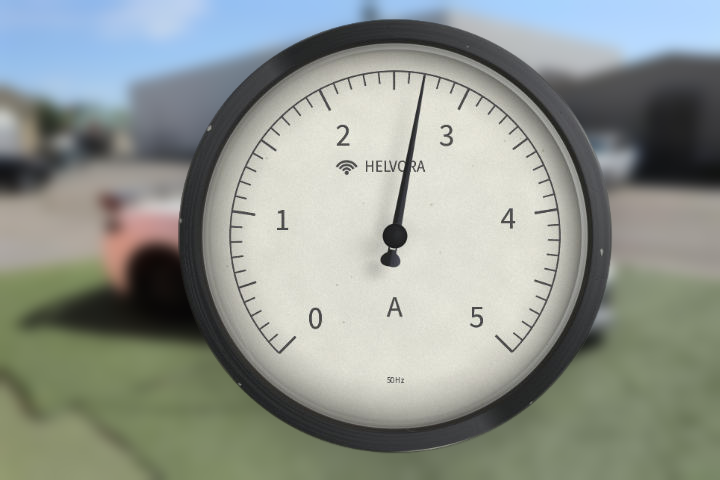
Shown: 2.7 A
